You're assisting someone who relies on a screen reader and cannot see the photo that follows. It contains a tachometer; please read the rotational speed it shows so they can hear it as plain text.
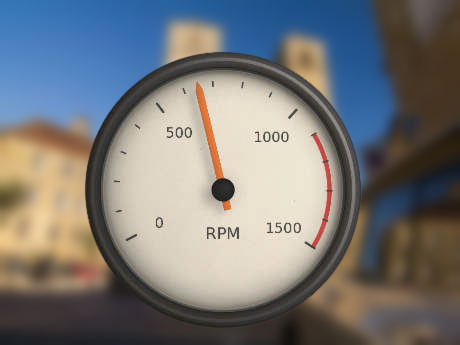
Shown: 650 rpm
